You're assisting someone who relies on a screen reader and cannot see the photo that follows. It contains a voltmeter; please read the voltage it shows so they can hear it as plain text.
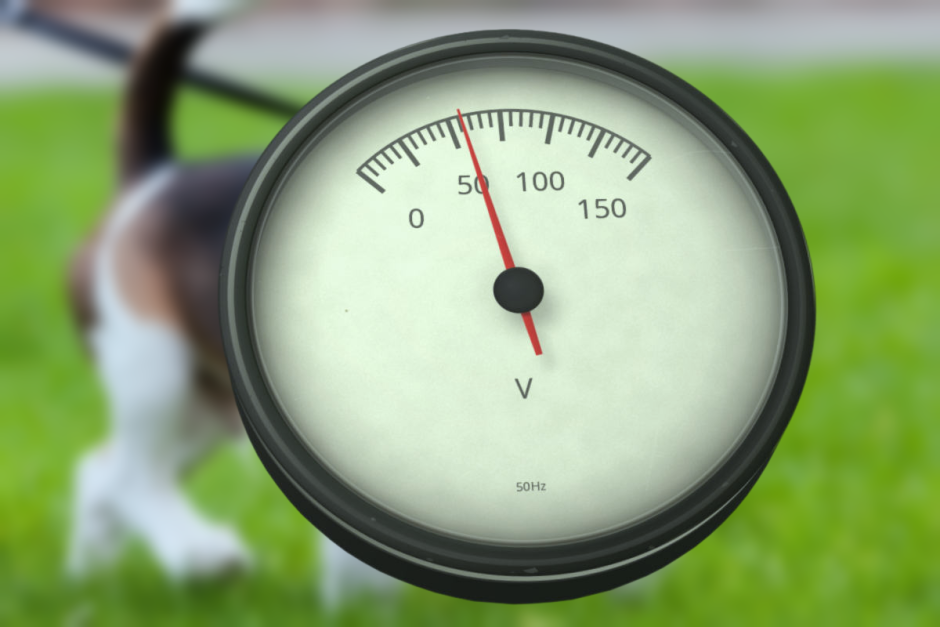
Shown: 55 V
